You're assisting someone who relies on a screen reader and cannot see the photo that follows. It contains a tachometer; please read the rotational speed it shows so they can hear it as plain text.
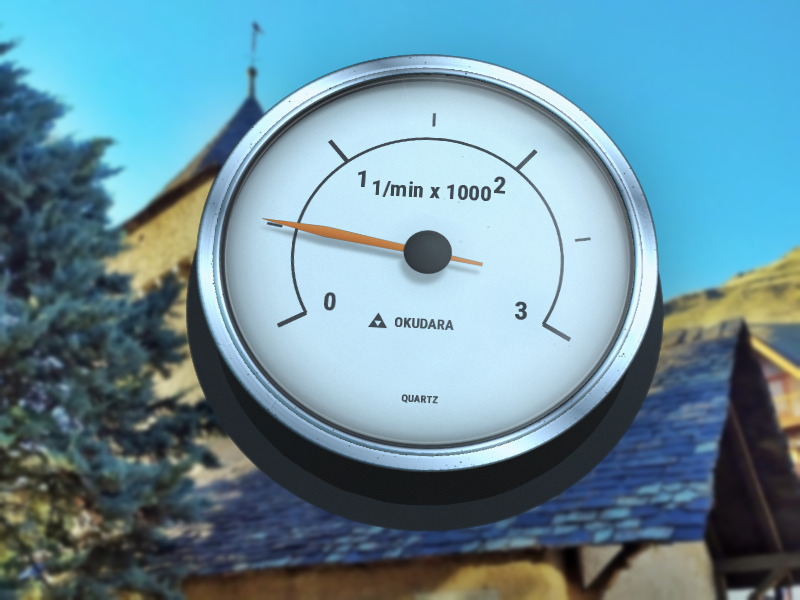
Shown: 500 rpm
